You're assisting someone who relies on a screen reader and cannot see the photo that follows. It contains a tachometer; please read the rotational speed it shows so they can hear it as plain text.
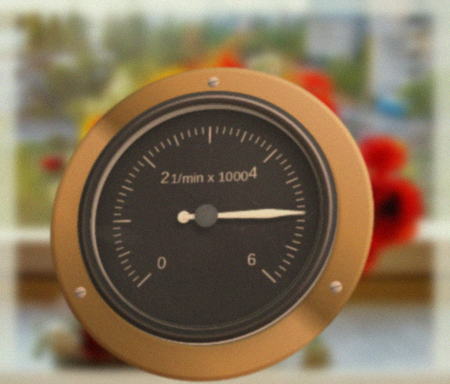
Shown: 5000 rpm
